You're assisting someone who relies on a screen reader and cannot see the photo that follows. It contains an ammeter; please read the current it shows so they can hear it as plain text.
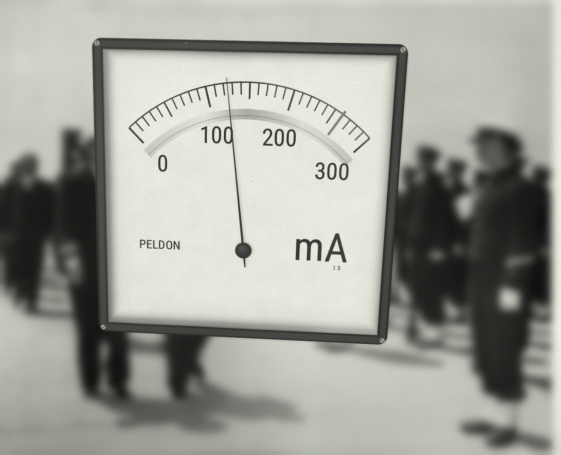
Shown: 125 mA
